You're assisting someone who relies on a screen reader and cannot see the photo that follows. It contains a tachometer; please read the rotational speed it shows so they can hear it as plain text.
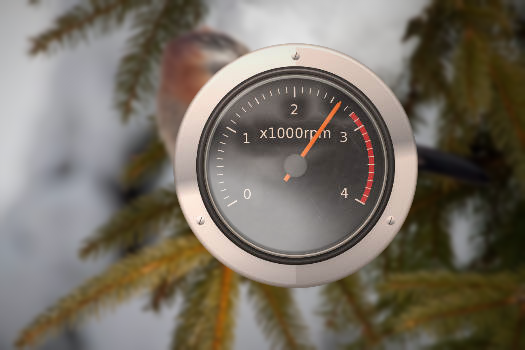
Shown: 2600 rpm
